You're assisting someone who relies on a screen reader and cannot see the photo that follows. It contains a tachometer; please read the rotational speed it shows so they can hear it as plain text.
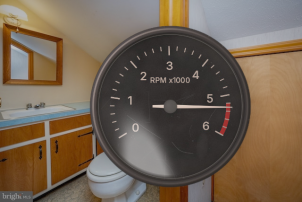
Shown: 5300 rpm
